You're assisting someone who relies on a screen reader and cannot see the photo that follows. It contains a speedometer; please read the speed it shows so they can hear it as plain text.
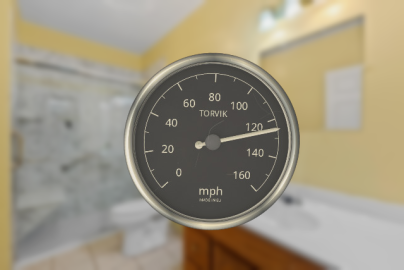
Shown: 125 mph
